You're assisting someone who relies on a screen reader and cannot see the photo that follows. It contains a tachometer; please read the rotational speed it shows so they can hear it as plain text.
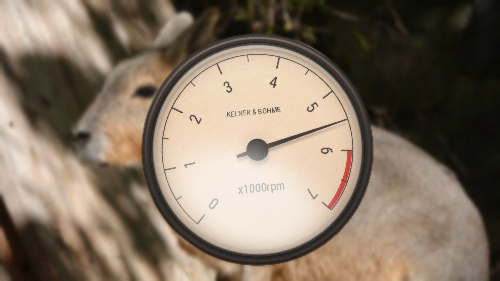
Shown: 5500 rpm
